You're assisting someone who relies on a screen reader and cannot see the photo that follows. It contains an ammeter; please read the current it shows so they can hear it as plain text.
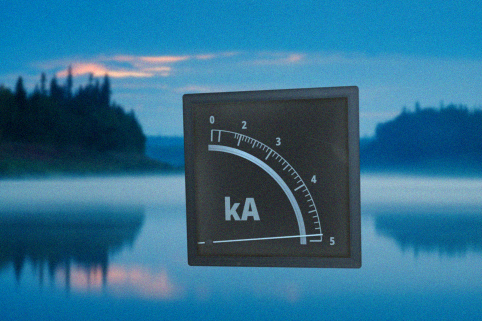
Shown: 4.9 kA
